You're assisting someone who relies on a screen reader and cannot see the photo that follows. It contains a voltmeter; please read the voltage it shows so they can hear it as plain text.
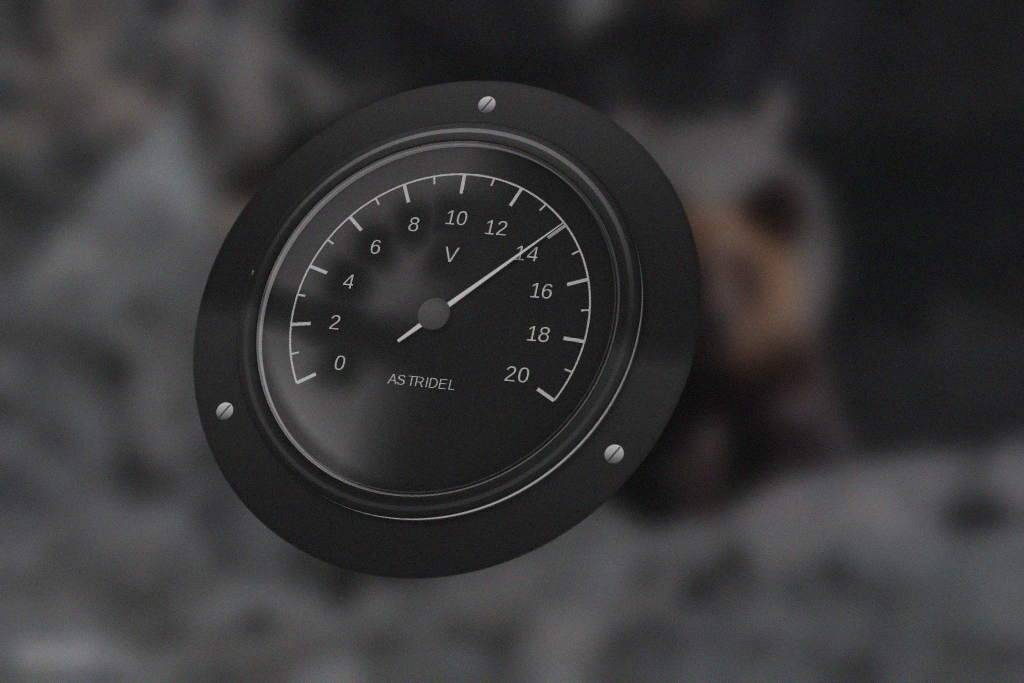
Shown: 14 V
